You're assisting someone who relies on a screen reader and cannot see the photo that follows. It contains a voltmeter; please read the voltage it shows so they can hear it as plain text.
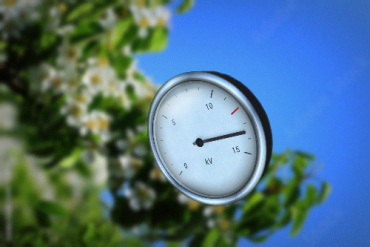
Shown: 13.5 kV
